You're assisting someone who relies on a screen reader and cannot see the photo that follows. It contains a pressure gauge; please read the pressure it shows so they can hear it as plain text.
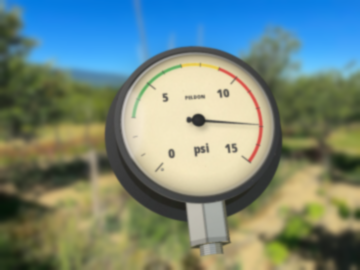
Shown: 13 psi
